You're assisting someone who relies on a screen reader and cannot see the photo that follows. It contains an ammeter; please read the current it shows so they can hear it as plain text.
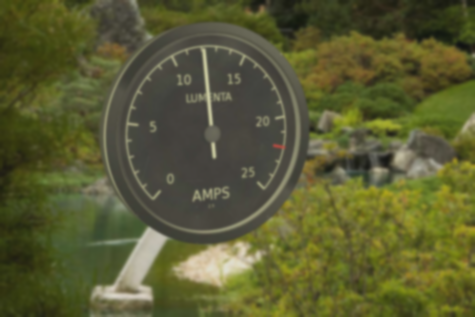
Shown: 12 A
